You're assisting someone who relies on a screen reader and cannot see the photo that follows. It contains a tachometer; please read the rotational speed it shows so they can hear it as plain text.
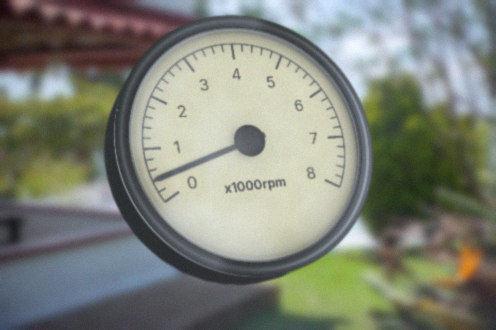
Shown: 400 rpm
